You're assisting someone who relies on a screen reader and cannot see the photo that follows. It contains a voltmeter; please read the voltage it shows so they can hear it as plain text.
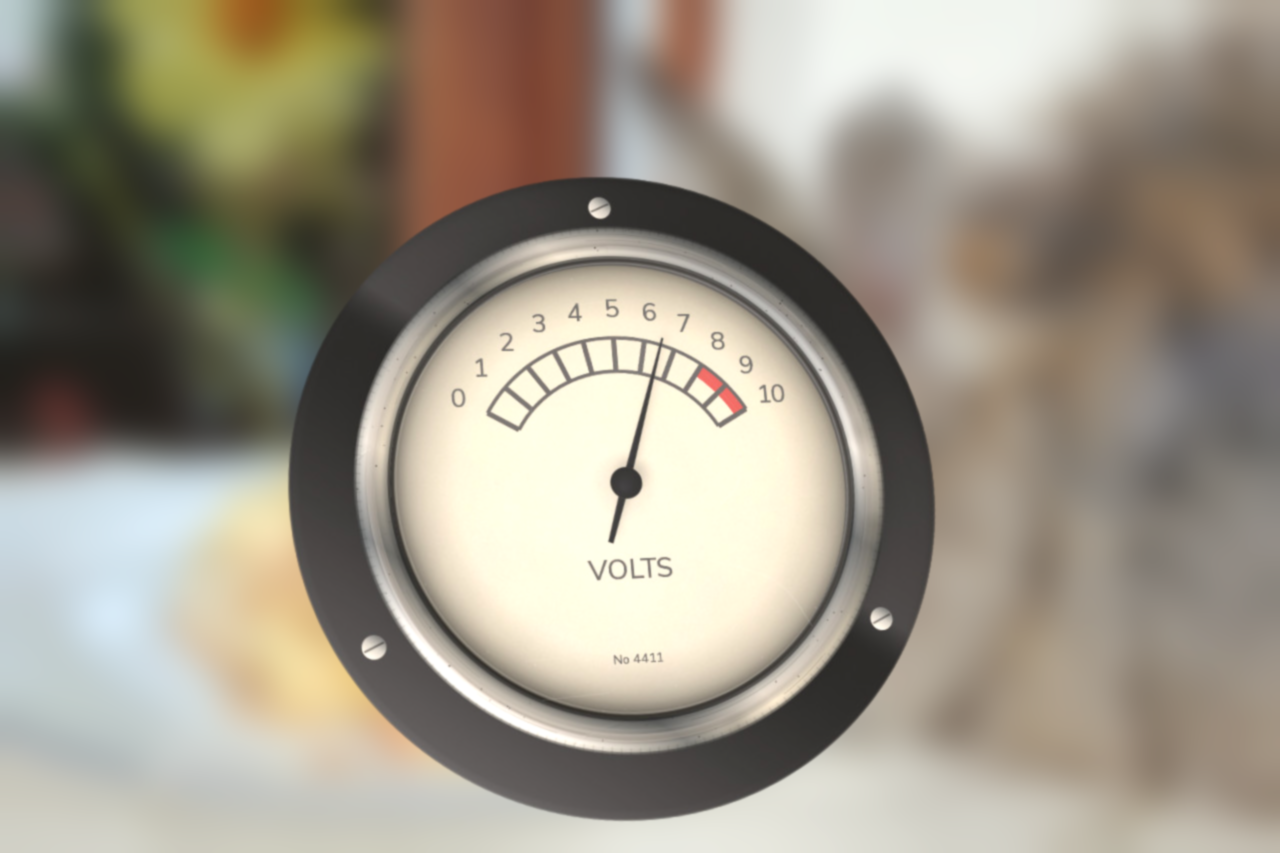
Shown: 6.5 V
